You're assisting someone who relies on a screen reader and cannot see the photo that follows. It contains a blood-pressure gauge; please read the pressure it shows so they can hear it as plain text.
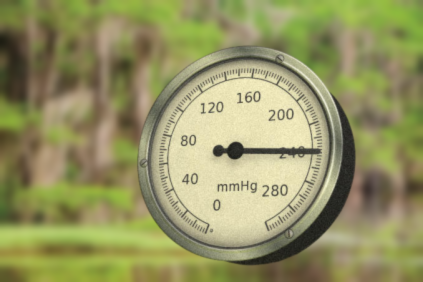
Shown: 240 mmHg
